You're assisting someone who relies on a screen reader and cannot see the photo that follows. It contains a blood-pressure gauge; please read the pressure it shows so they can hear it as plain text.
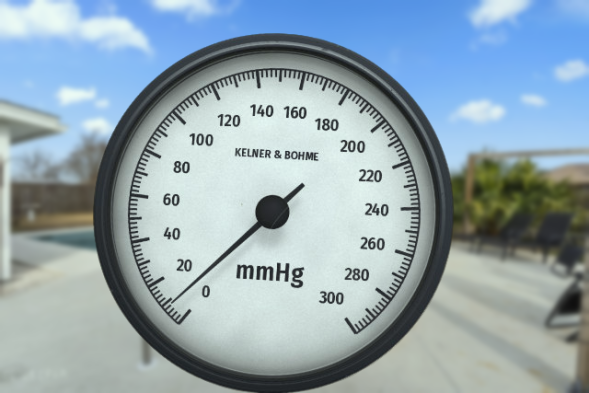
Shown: 8 mmHg
